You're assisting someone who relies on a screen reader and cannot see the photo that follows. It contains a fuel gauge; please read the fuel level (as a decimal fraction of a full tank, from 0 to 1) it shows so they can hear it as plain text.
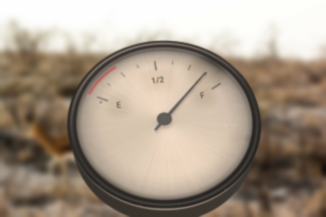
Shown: 0.875
